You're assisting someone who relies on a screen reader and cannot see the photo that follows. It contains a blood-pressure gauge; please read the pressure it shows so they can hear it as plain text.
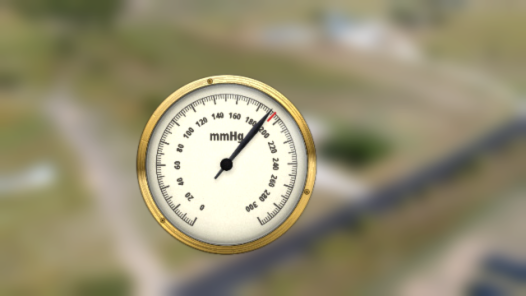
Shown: 190 mmHg
